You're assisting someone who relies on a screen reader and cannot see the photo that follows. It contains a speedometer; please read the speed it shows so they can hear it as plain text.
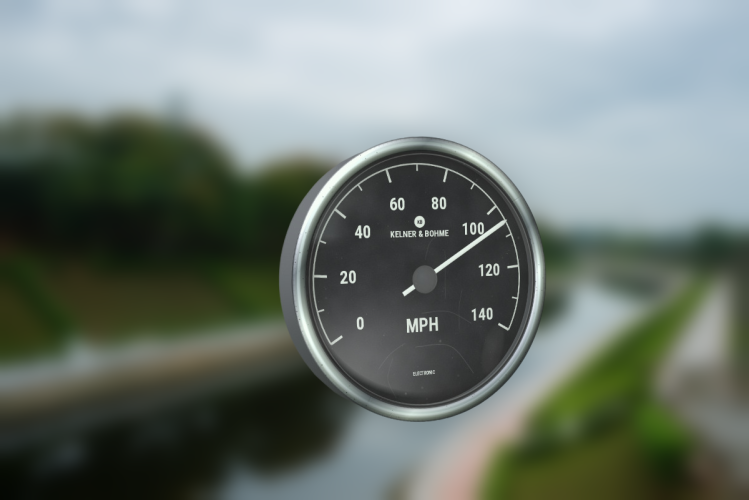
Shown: 105 mph
